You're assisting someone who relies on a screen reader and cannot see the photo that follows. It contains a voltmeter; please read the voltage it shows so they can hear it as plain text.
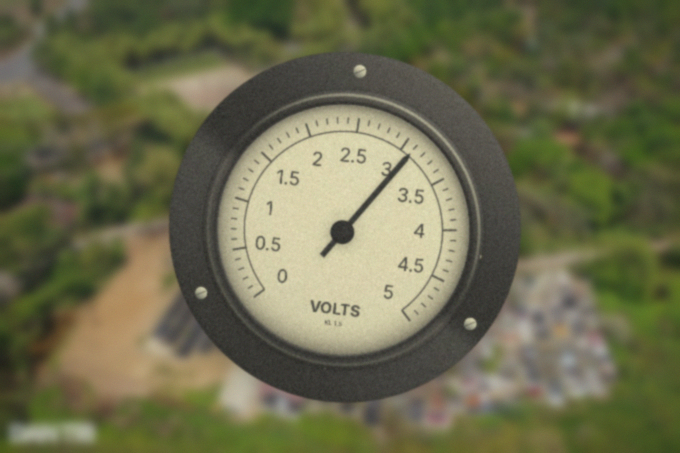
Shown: 3.1 V
